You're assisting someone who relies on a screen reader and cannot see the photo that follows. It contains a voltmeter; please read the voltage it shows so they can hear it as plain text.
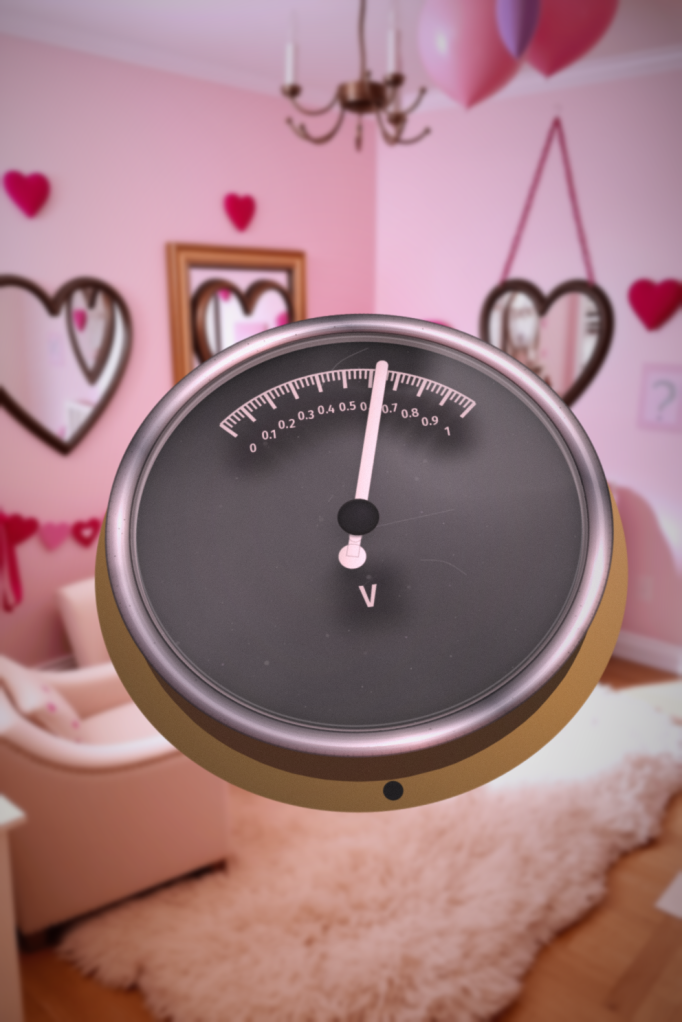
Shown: 0.64 V
